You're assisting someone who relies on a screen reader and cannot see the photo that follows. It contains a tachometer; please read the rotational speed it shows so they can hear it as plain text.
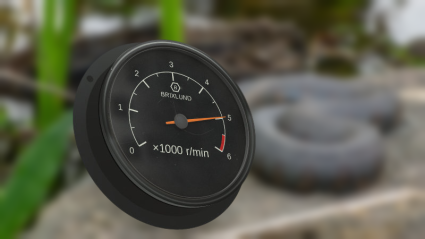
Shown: 5000 rpm
